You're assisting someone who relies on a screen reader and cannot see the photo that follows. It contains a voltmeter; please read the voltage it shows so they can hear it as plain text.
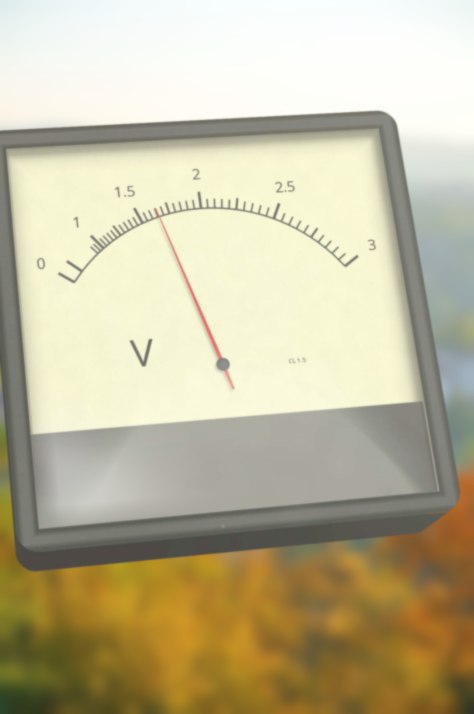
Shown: 1.65 V
